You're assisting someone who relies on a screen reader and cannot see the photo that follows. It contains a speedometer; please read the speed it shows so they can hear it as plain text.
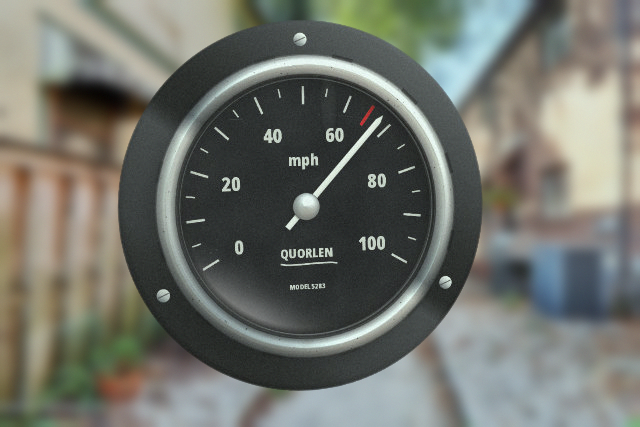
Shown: 67.5 mph
